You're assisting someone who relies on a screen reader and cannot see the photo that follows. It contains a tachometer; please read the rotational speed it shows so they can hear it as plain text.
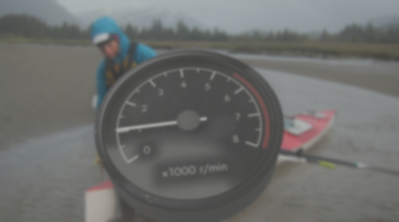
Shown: 1000 rpm
